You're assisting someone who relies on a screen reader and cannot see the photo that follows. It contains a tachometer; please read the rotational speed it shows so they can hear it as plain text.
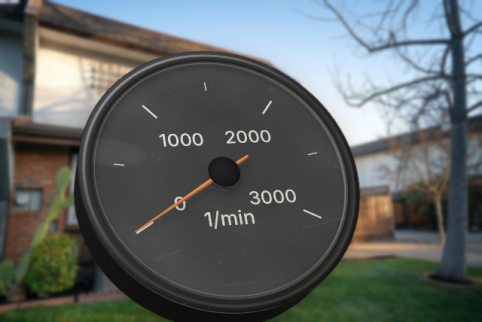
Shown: 0 rpm
